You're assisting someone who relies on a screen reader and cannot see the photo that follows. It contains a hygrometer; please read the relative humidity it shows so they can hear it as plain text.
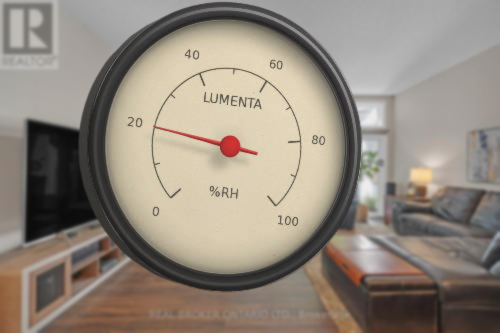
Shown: 20 %
